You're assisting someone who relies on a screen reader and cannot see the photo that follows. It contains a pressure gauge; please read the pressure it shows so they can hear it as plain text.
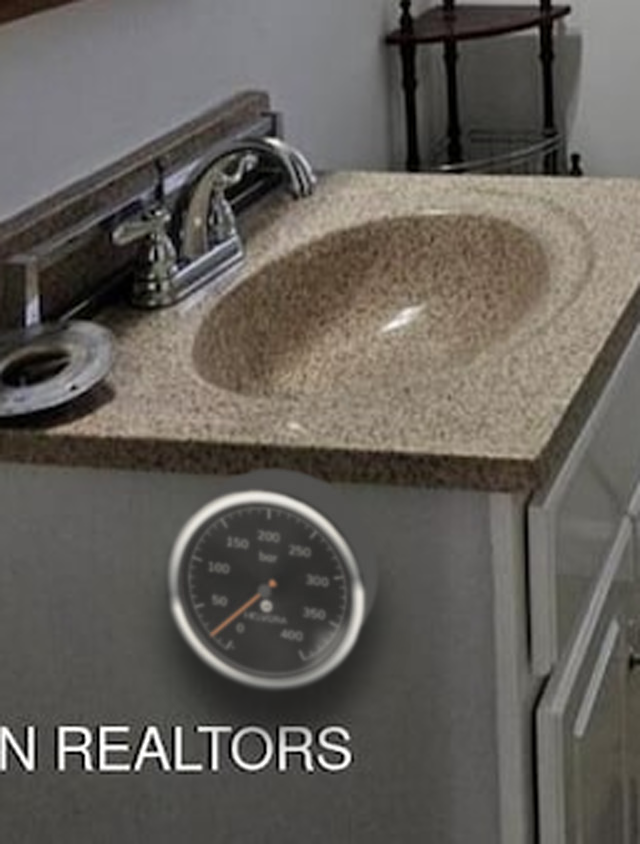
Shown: 20 bar
